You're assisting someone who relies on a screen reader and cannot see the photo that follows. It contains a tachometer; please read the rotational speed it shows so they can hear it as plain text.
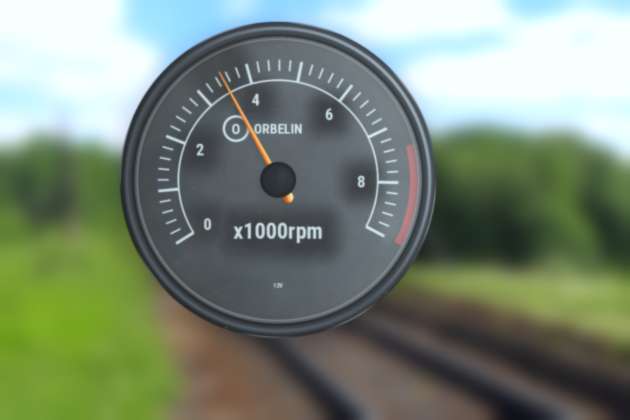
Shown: 3500 rpm
